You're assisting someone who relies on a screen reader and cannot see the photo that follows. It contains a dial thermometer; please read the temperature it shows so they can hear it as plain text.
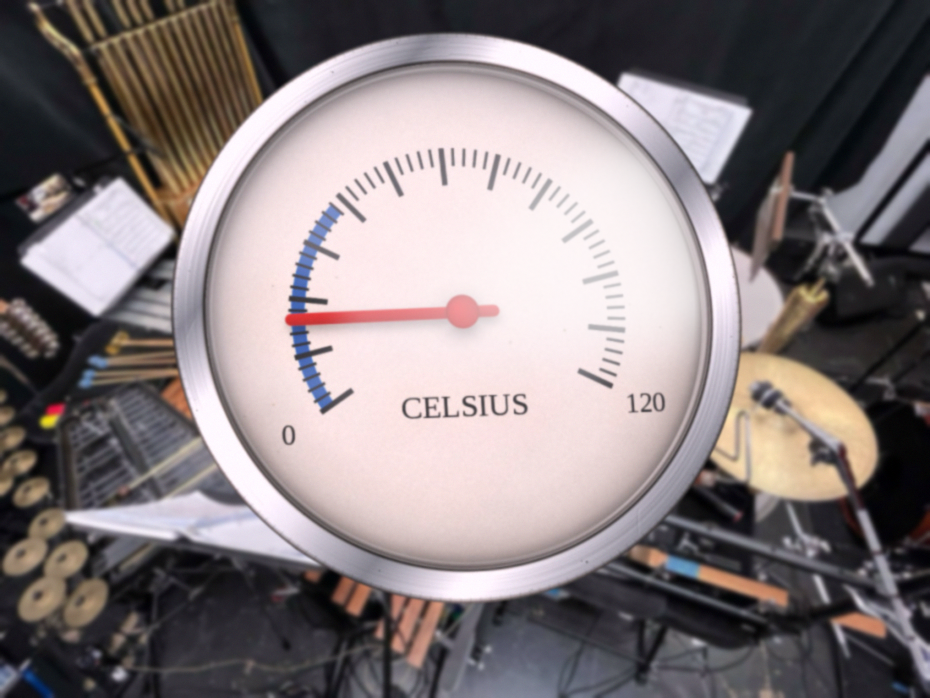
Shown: 16 °C
